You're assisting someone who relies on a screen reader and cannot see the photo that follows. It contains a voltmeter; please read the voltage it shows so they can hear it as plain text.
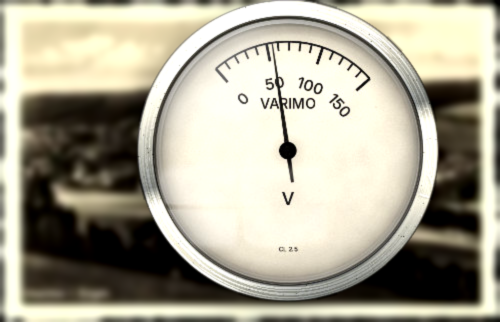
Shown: 55 V
